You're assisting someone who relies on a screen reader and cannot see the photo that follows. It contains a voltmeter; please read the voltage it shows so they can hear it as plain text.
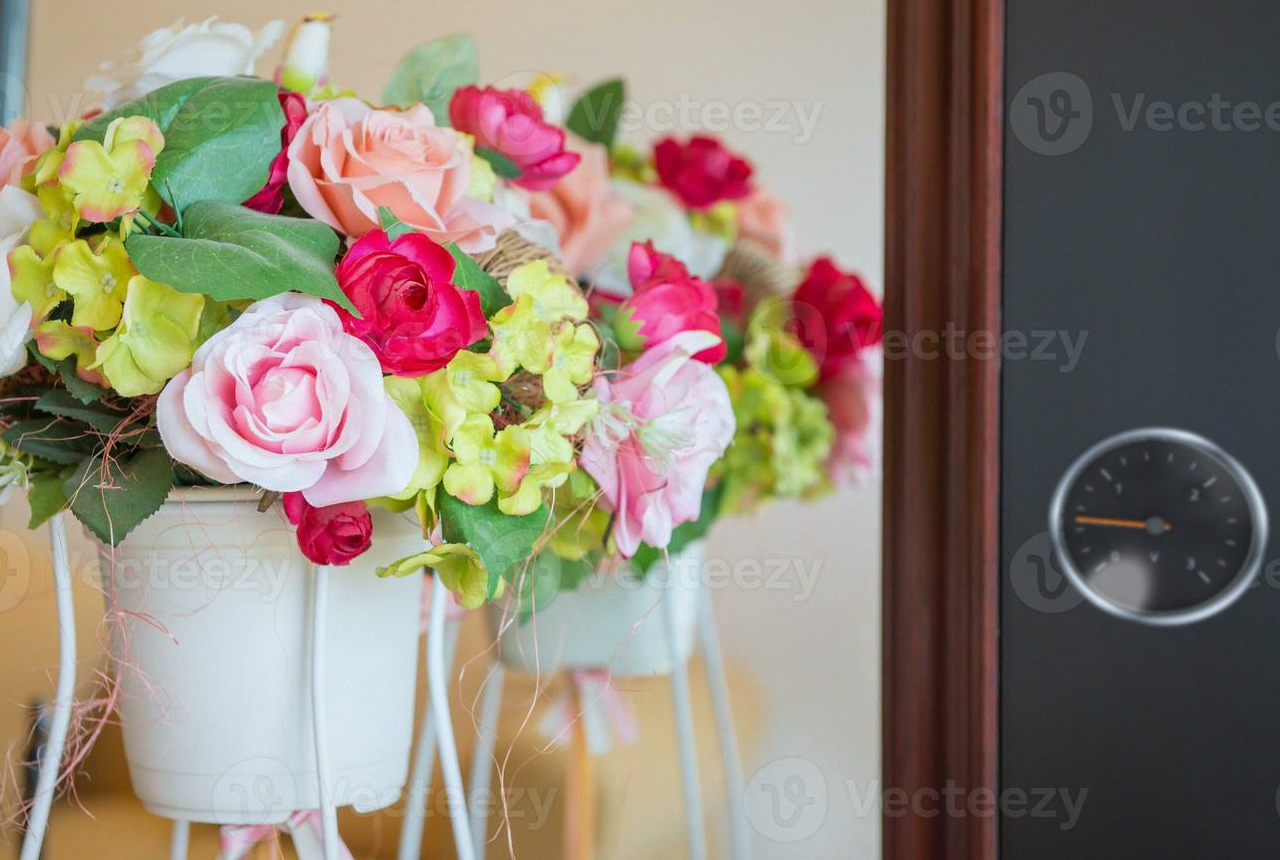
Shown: 0.5 V
